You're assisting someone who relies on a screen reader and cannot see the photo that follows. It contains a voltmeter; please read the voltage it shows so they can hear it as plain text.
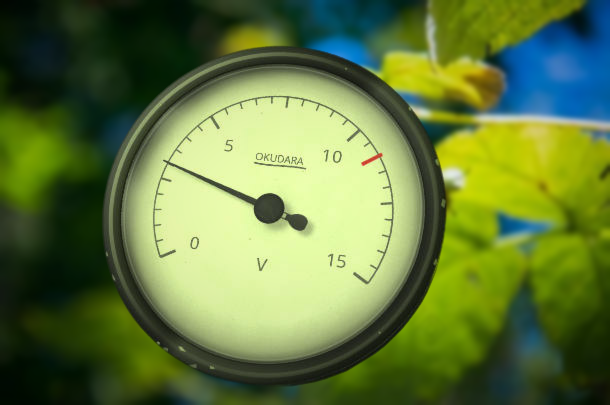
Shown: 3 V
